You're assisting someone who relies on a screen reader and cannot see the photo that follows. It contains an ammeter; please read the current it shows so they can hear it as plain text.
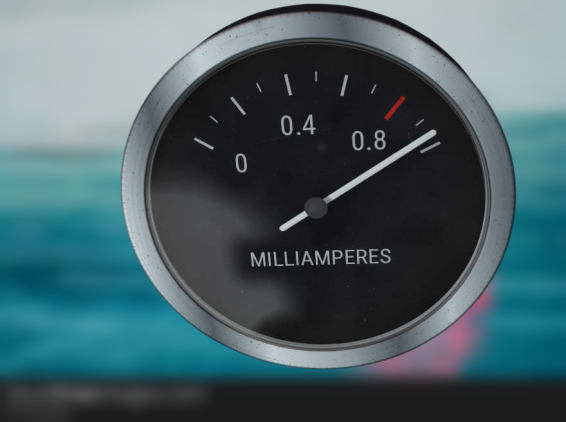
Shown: 0.95 mA
